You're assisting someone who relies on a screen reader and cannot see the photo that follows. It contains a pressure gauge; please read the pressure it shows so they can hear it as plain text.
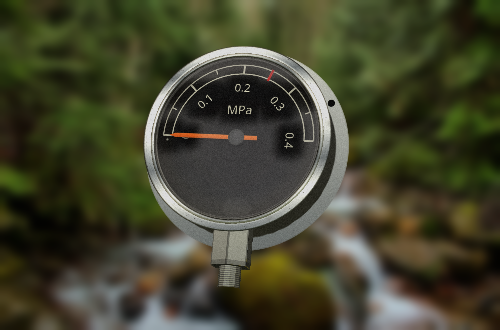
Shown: 0 MPa
